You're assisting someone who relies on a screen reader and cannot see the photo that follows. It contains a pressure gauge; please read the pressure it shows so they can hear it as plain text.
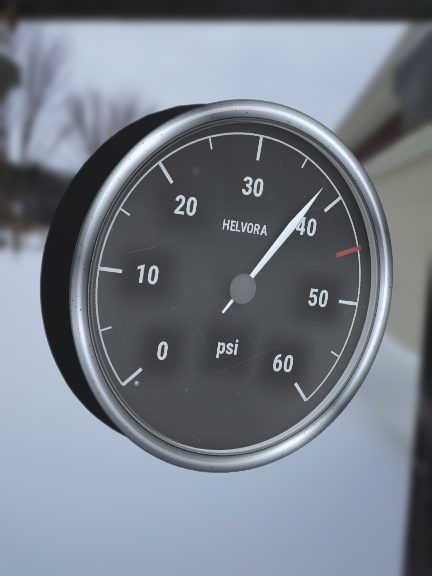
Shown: 37.5 psi
